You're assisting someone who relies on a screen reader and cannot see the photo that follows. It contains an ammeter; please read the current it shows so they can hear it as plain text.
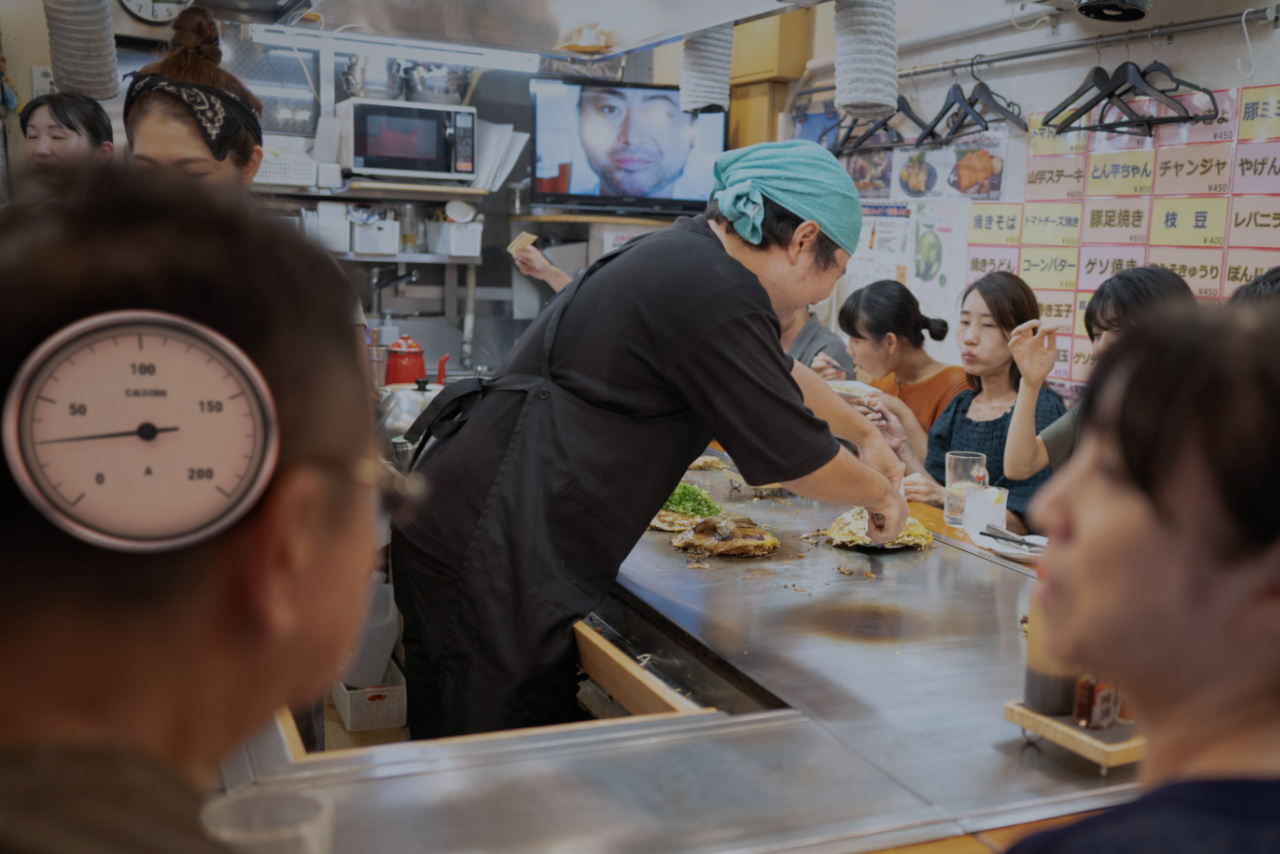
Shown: 30 A
